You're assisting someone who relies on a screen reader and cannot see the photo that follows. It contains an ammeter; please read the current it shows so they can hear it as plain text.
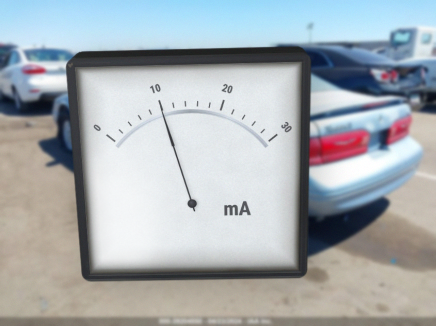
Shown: 10 mA
